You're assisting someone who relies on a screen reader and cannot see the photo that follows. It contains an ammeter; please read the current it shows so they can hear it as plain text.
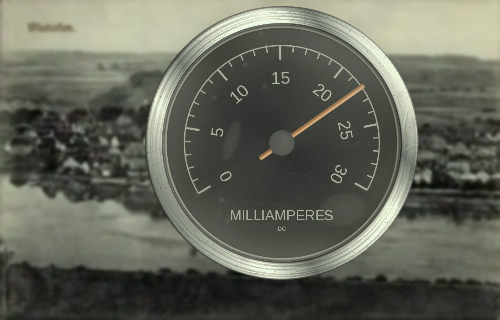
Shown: 22 mA
